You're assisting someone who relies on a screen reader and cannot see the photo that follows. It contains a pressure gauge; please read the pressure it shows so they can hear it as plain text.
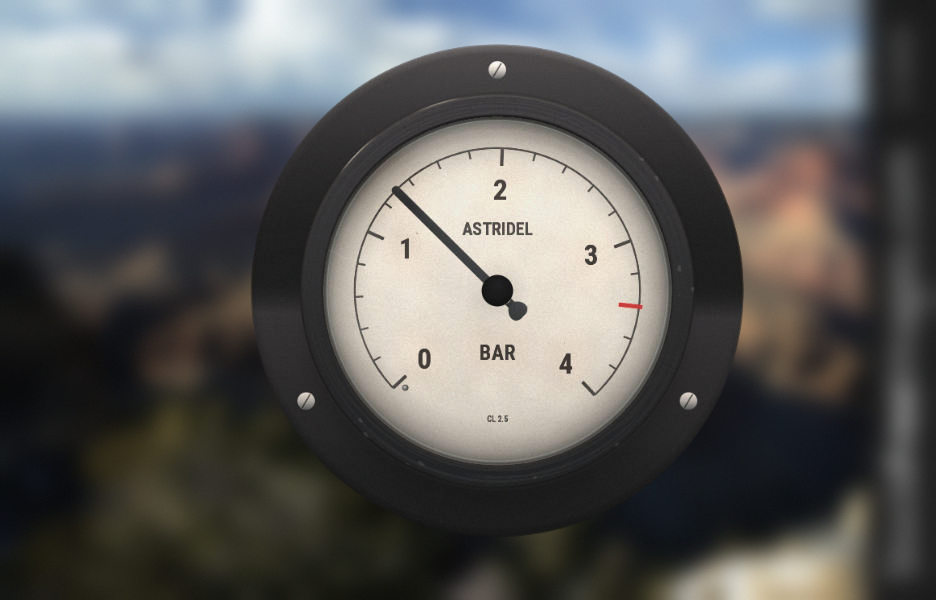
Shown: 1.3 bar
